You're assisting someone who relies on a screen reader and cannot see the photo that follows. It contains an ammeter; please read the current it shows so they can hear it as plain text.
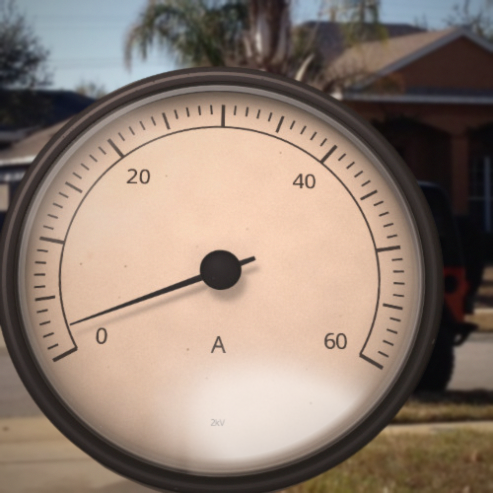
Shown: 2 A
